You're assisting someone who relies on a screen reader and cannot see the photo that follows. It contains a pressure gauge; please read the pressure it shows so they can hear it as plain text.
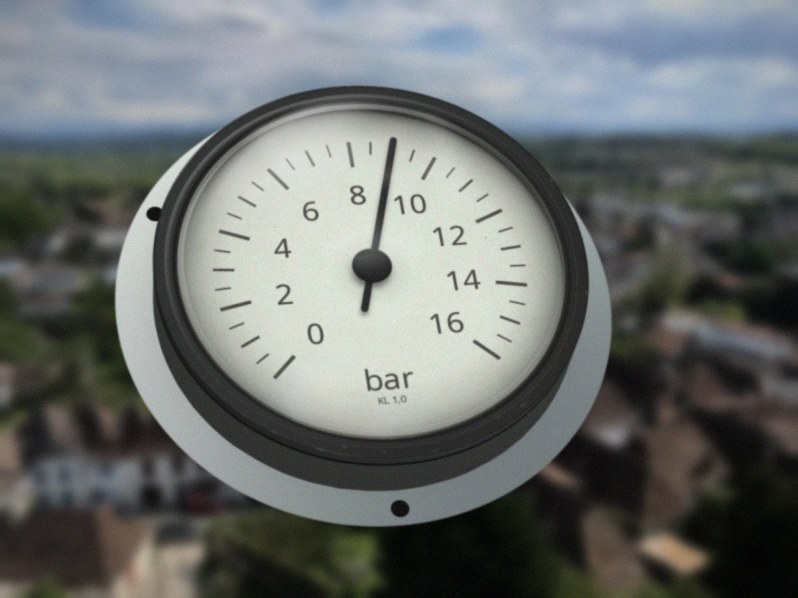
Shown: 9 bar
